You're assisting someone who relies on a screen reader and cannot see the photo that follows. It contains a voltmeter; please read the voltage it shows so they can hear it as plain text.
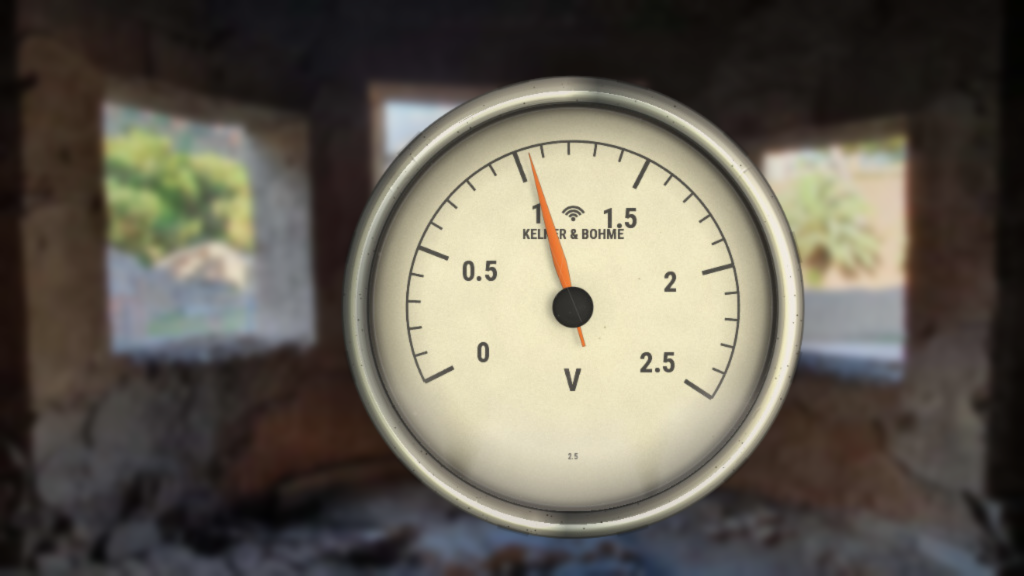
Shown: 1.05 V
